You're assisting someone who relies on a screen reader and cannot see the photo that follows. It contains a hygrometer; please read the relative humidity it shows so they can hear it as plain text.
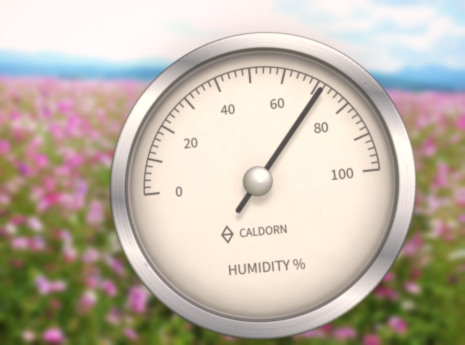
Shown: 72 %
